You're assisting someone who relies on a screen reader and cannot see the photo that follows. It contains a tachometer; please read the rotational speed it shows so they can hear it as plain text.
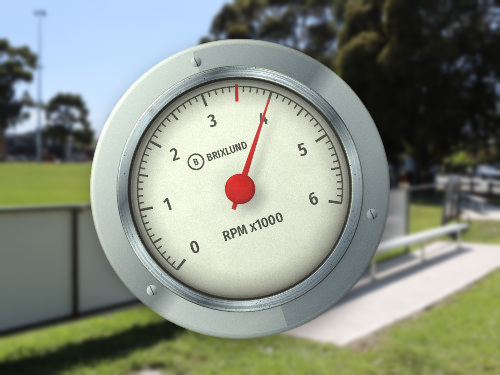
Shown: 4000 rpm
